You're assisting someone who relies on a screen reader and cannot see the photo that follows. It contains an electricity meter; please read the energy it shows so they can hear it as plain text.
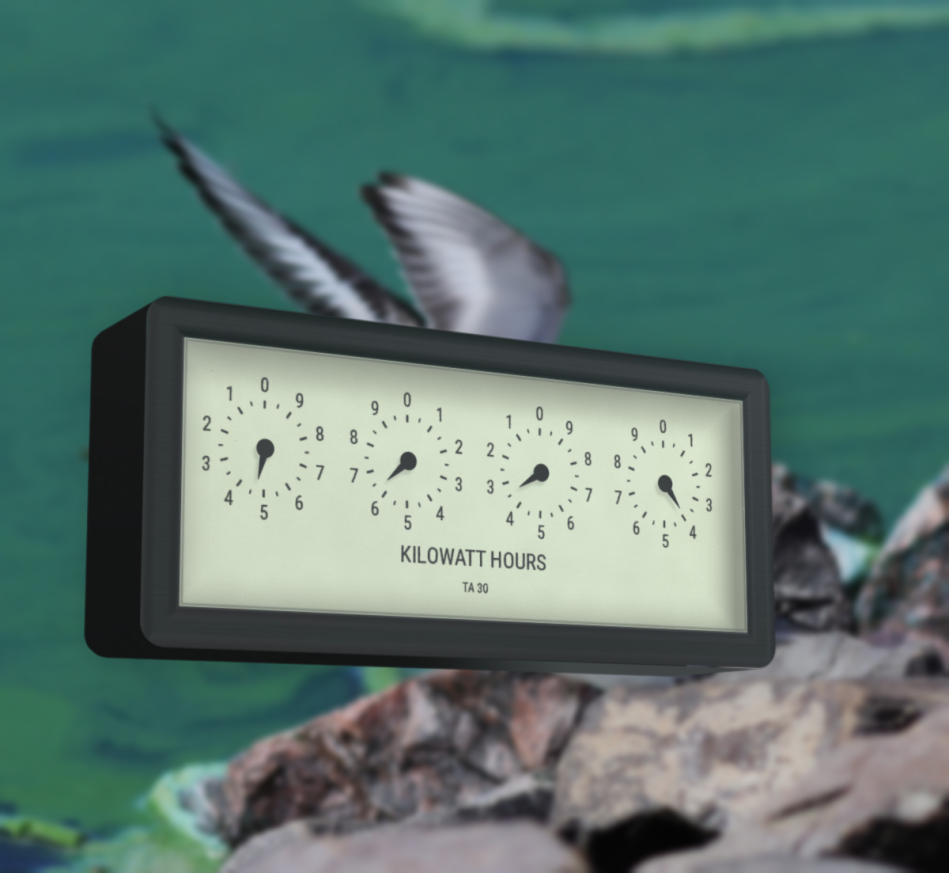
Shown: 4634 kWh
